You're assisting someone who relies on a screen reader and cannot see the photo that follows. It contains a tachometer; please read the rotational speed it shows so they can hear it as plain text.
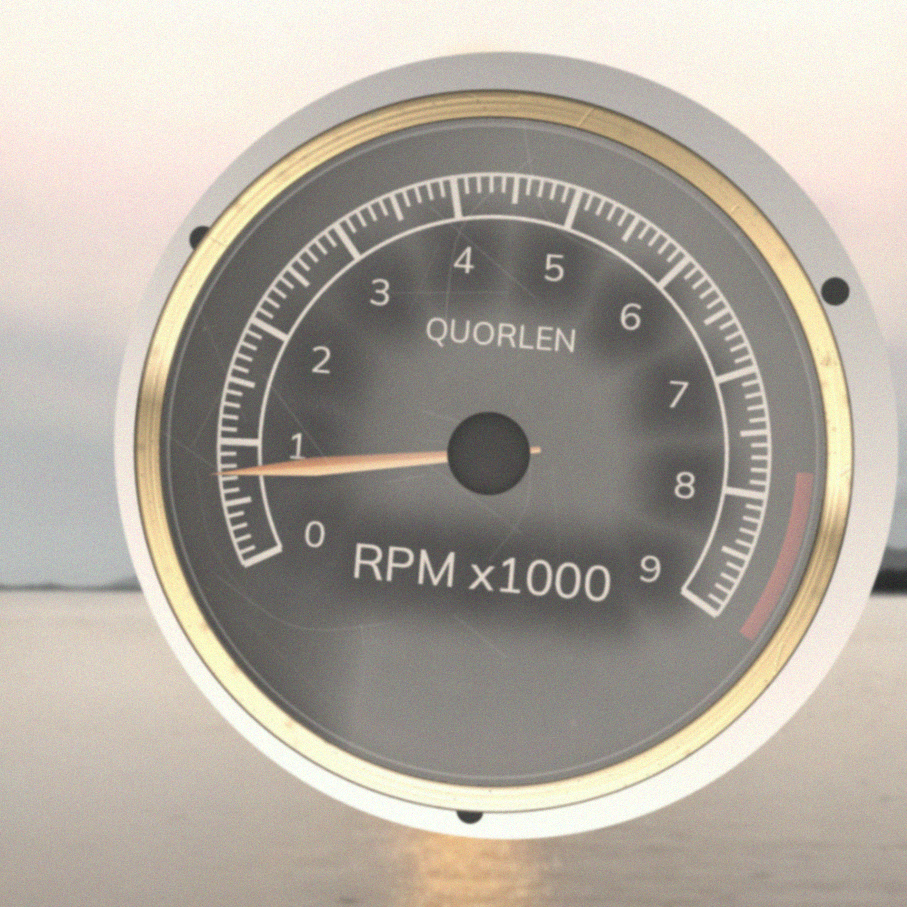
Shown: 750 rpm
